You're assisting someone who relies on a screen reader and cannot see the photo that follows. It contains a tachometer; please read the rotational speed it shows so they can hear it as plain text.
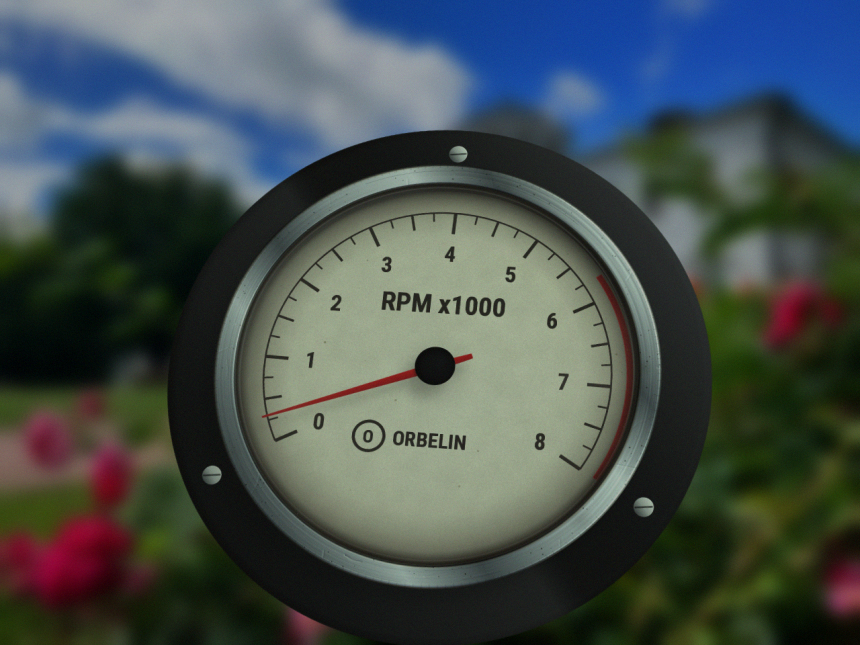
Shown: 250 rpm
